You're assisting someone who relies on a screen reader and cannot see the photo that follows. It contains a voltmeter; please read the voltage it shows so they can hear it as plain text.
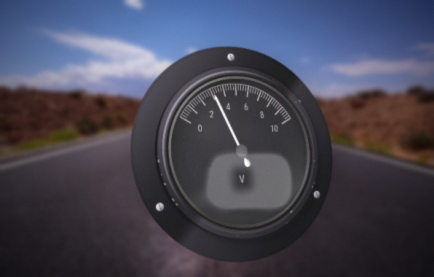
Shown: 3 V
